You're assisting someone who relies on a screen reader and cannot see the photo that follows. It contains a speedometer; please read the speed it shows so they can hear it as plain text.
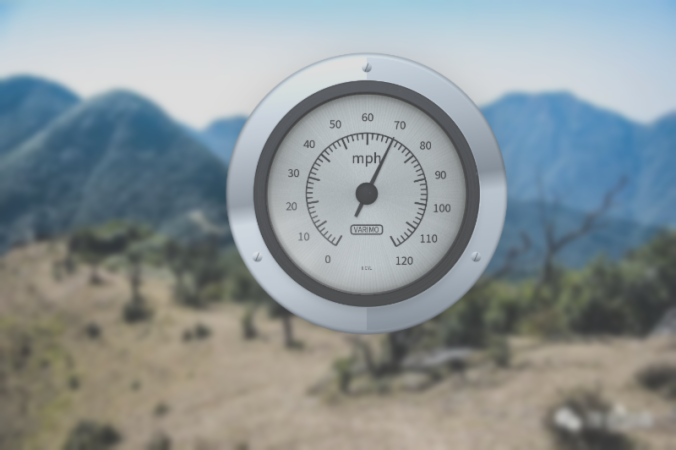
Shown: 70 mph
